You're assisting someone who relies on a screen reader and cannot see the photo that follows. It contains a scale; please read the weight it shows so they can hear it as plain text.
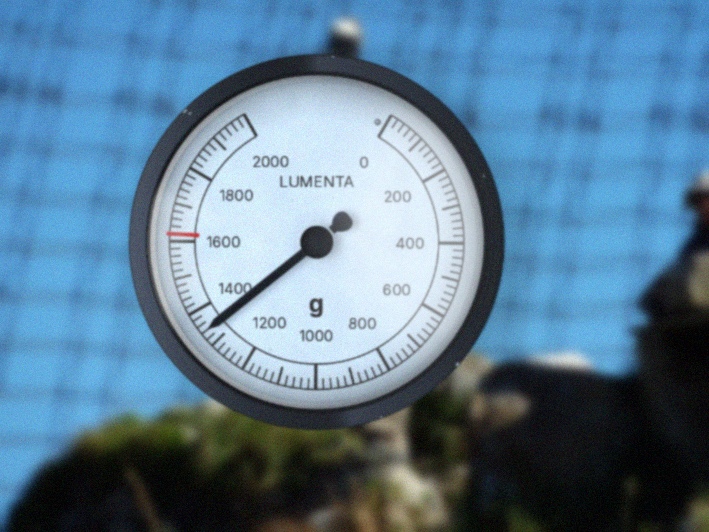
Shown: 1340 g
